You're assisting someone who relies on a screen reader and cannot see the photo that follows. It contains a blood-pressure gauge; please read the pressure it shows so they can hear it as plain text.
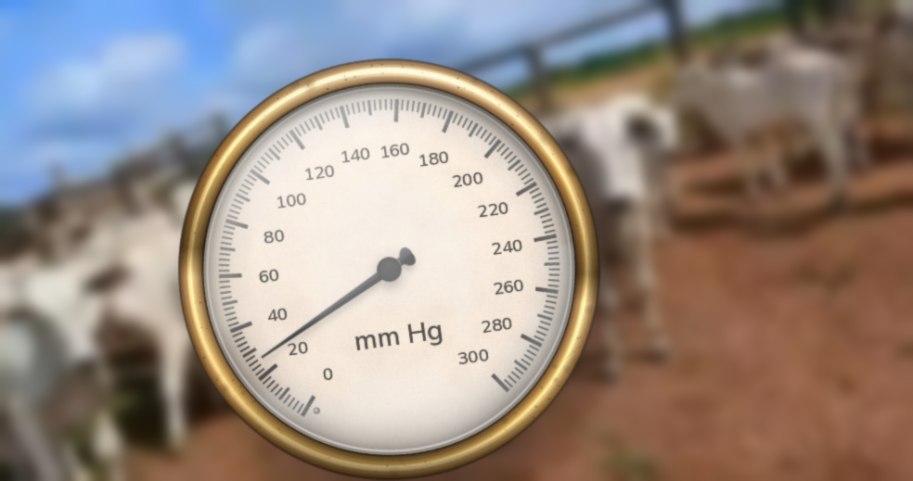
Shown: 26 mmHg
